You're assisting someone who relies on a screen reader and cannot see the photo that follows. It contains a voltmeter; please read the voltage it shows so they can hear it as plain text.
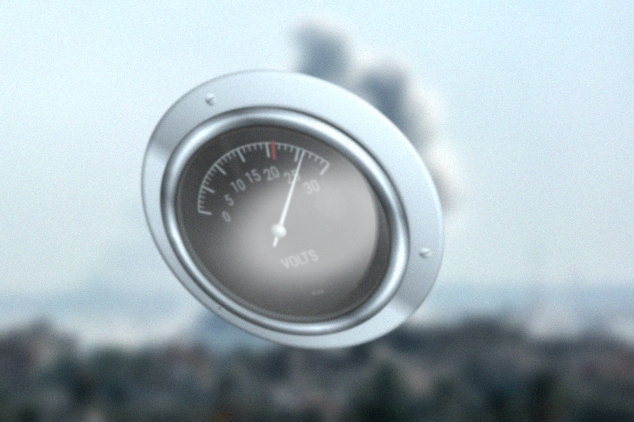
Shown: 26 V
